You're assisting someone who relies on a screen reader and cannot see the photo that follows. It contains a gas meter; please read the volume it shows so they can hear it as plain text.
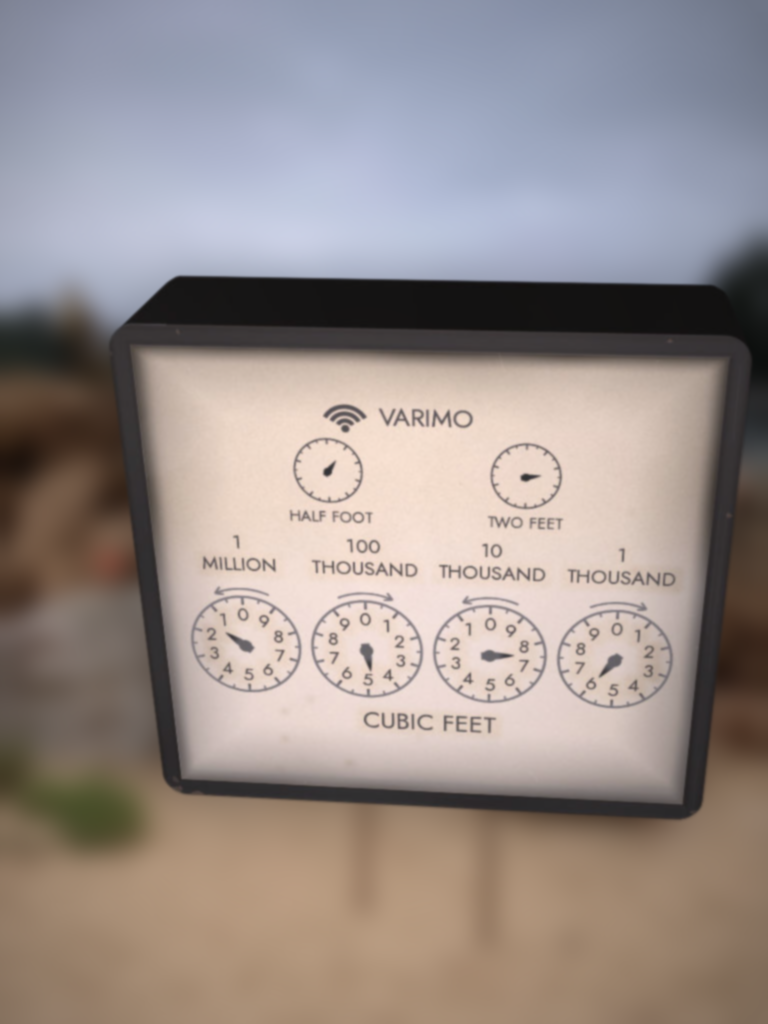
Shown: 147600 ft³
